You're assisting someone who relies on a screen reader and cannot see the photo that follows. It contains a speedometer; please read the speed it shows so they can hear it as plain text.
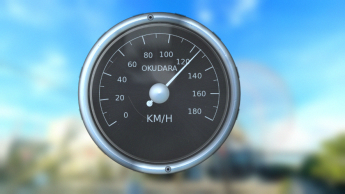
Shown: 125 km/h
